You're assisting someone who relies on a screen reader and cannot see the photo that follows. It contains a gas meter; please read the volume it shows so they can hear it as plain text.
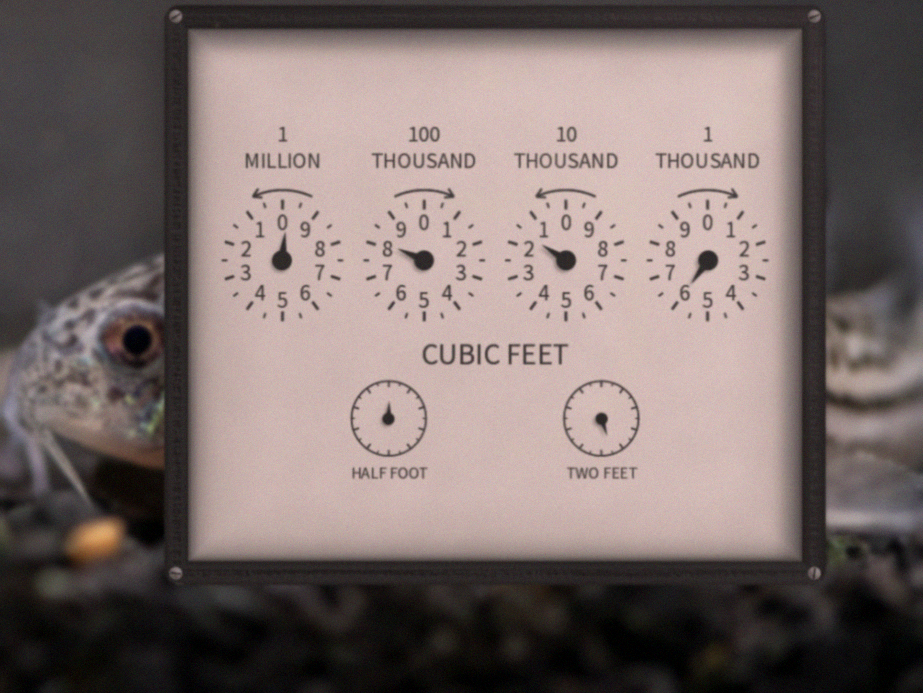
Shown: 981600 ft³
